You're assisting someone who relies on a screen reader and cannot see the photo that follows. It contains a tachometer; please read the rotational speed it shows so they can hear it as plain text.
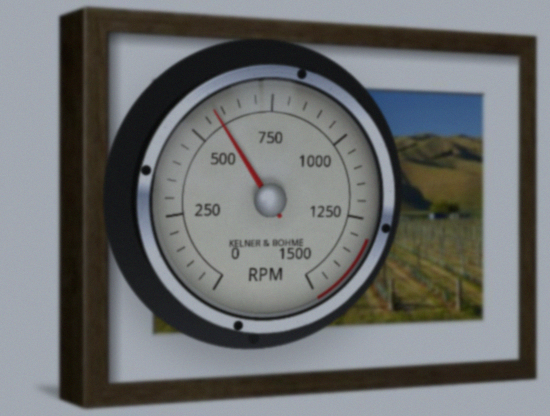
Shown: 575 rpm
